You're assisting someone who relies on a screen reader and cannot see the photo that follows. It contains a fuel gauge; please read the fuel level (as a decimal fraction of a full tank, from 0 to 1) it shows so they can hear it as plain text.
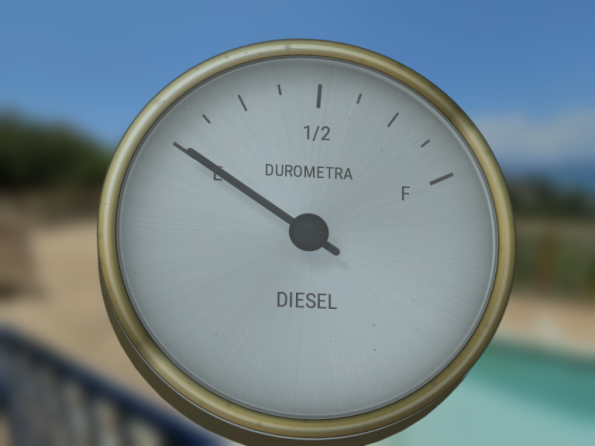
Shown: 0
